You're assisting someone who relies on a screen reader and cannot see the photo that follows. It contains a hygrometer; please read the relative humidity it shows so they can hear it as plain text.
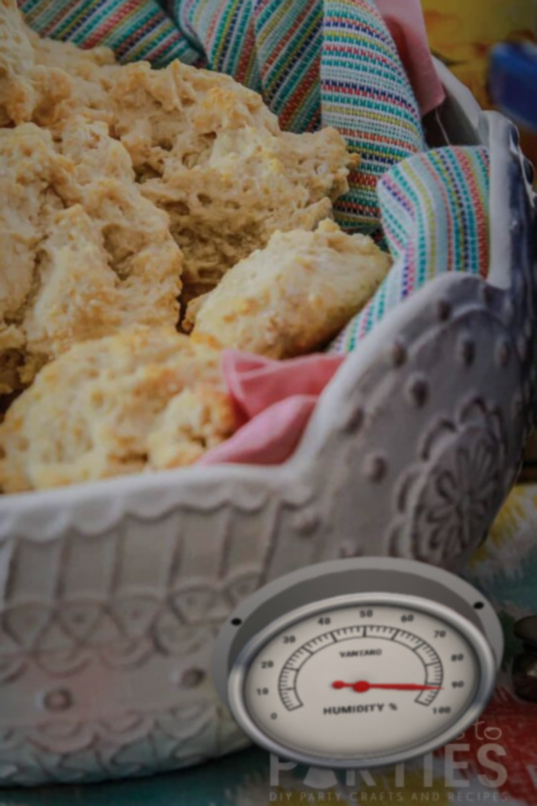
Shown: 90 %
